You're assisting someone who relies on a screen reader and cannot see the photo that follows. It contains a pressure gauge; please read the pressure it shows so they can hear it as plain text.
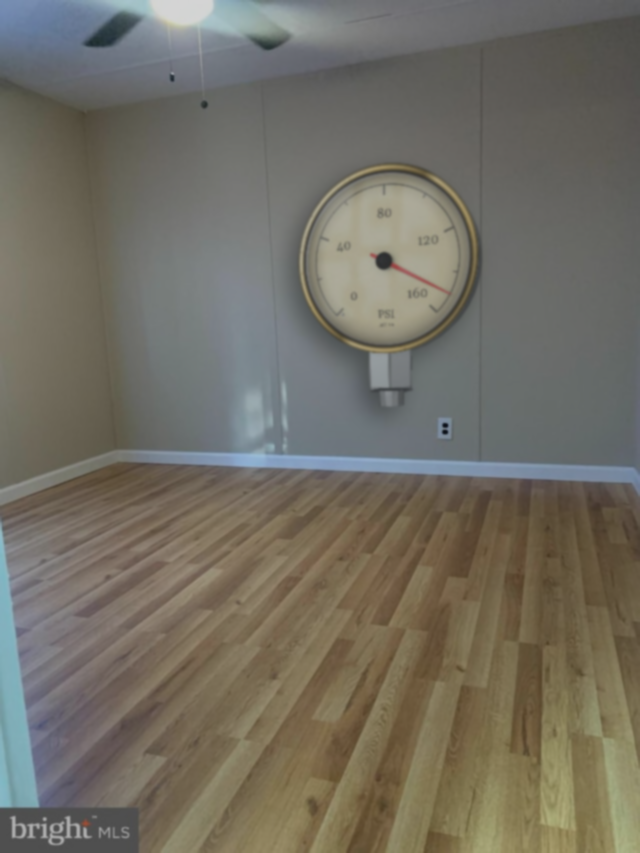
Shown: 150 psi
